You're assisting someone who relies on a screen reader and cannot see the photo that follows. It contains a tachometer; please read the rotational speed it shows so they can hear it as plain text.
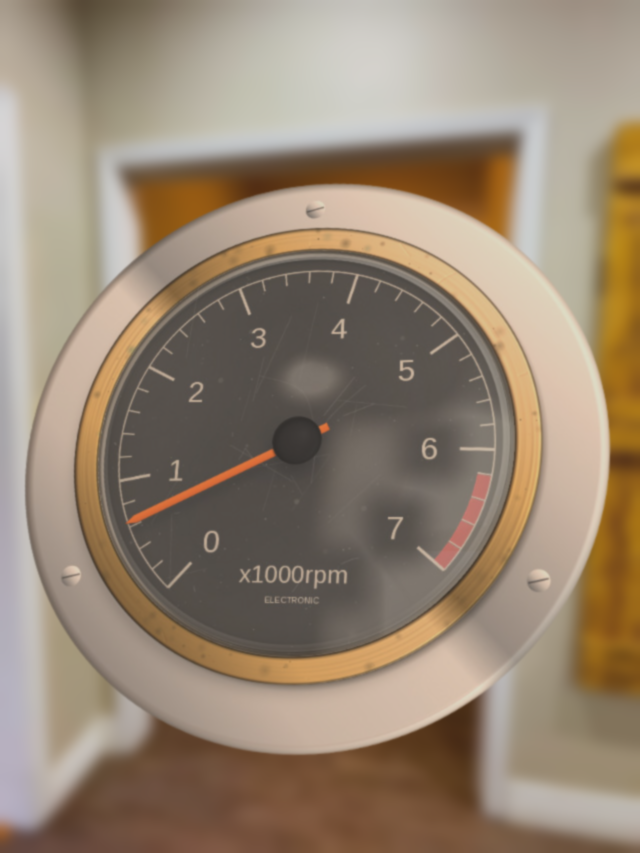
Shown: 600 rpm
